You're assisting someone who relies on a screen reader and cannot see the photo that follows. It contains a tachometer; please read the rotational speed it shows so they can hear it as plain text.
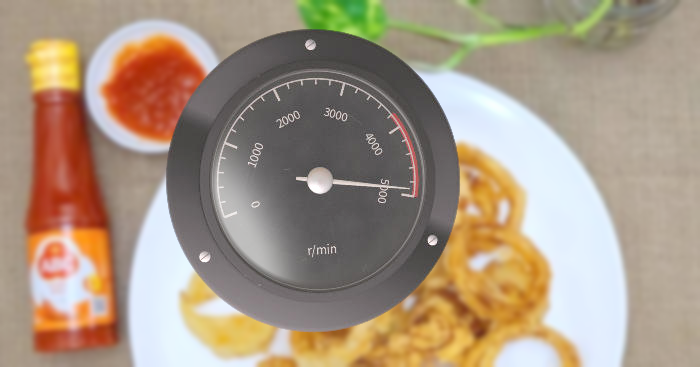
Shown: 4900 rpm
